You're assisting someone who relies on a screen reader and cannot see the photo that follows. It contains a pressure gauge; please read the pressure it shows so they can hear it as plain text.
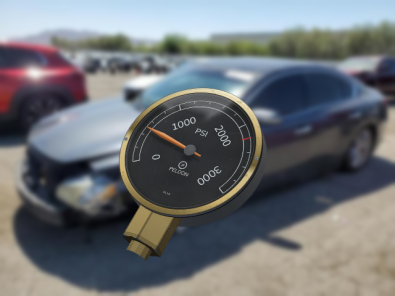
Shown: 500 psi
